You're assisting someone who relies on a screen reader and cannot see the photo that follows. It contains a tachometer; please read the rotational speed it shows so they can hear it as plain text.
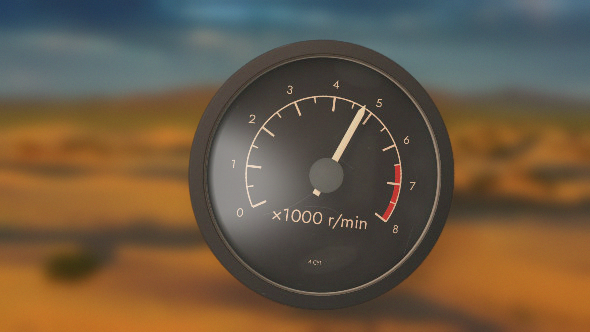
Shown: 4750 rpm
